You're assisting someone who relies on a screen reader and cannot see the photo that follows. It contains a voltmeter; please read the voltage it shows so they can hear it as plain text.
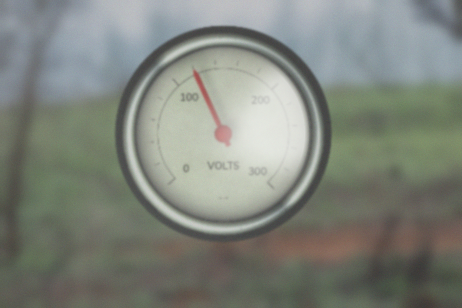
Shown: 120 V
